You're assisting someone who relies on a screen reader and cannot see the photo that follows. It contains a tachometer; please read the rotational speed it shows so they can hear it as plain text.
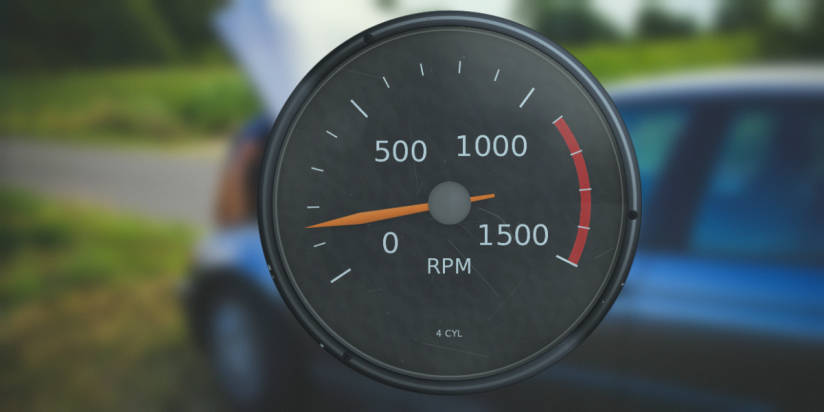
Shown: 150 rpm
